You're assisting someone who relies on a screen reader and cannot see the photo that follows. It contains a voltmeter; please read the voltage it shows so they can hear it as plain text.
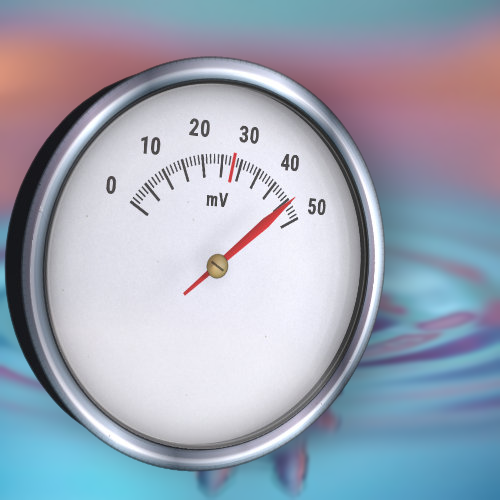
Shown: 45 mV
